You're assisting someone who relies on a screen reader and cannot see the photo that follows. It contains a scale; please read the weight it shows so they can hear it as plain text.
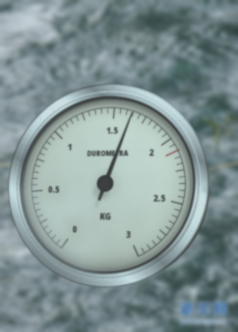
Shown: 1.65 kg
